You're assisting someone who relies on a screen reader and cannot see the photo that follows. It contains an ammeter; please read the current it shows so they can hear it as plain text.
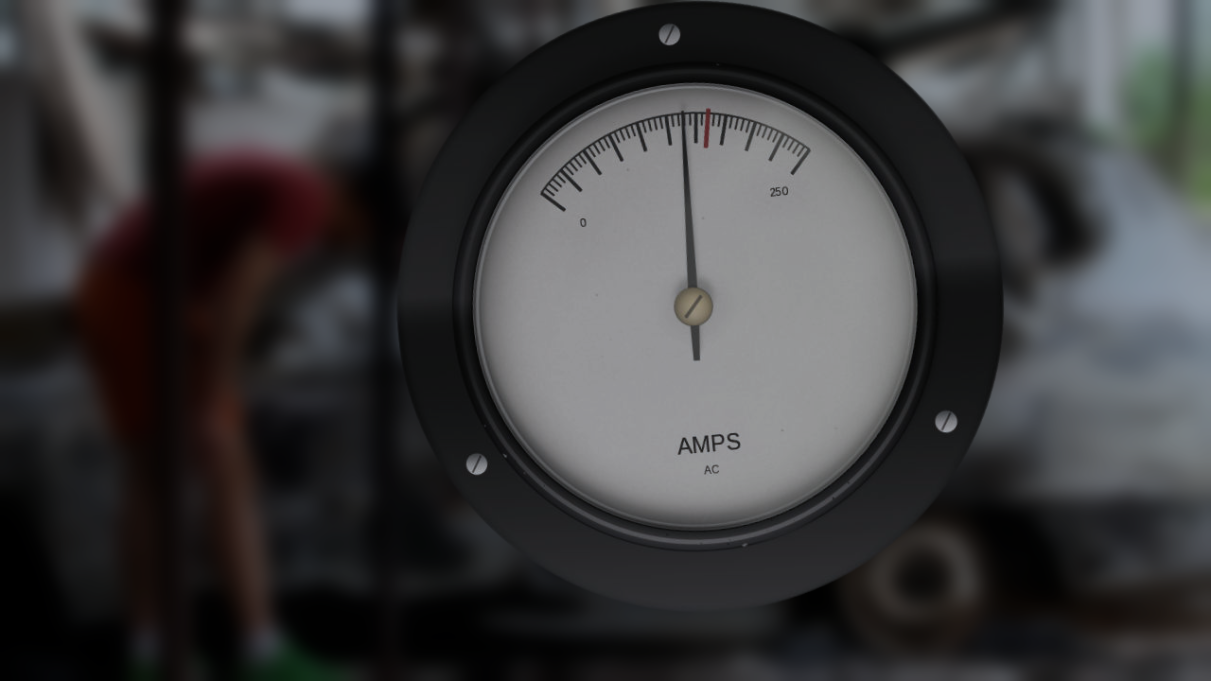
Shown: 140 A
